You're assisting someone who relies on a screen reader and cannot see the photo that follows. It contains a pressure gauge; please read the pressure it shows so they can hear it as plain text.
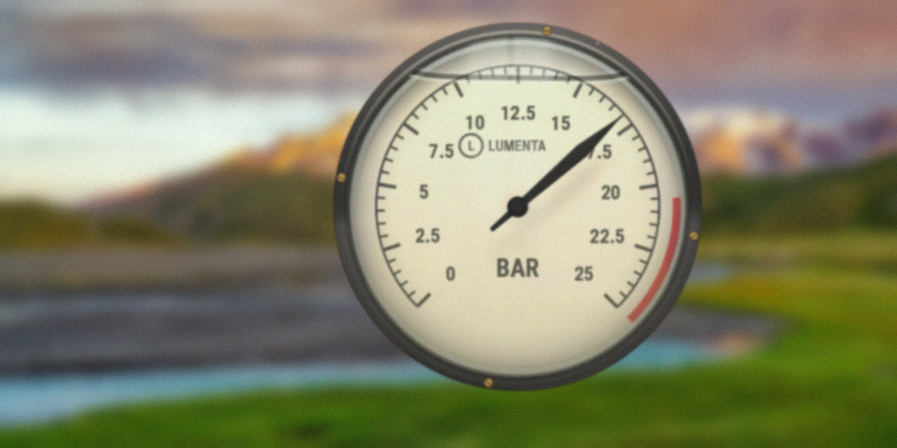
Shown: 17 bar
